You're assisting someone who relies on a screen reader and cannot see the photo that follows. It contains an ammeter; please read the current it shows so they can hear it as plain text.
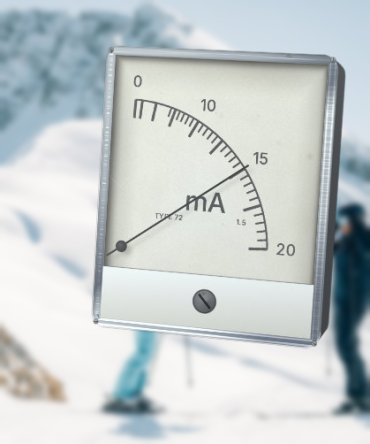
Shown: 15 mA
